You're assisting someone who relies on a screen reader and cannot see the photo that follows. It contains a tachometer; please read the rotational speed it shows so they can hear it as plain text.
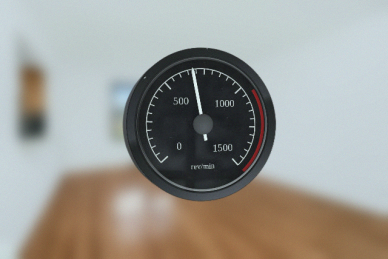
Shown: 675 rpm
